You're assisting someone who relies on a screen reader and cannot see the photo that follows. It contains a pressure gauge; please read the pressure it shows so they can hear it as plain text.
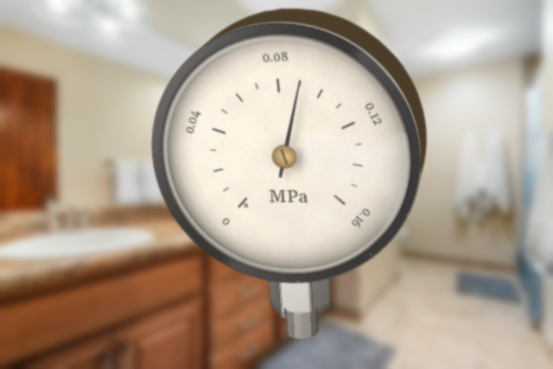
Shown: 0.09 MPa
